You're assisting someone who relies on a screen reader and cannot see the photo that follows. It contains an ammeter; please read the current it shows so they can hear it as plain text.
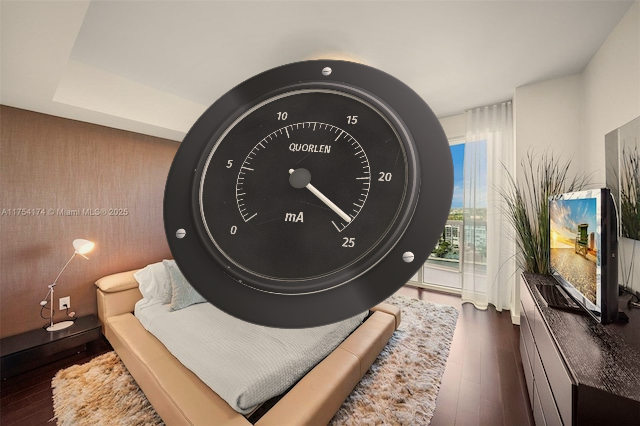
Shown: 24 mA
